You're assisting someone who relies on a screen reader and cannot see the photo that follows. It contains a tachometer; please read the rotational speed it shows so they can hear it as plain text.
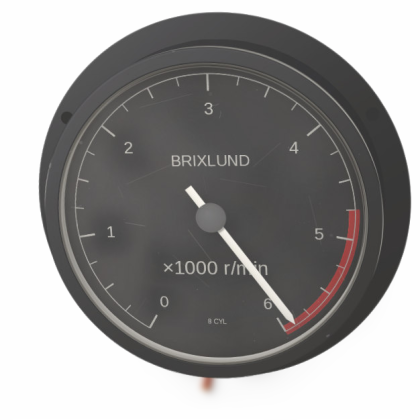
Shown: 5875 rpm
